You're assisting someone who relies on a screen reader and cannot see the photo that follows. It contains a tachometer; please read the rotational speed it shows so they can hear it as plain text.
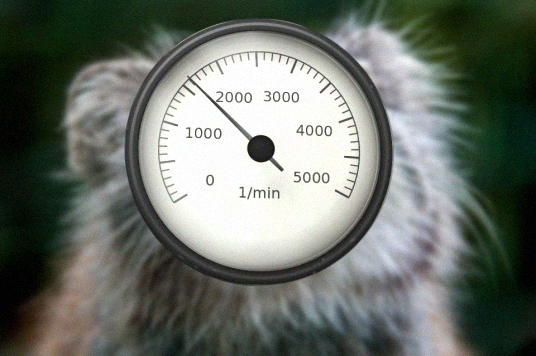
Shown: 1600 rpm
